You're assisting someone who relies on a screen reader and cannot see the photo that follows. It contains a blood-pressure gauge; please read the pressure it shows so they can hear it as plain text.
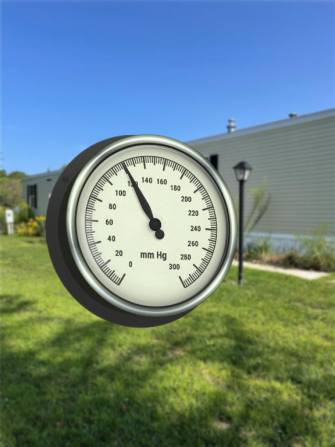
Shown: 120 mmHg
